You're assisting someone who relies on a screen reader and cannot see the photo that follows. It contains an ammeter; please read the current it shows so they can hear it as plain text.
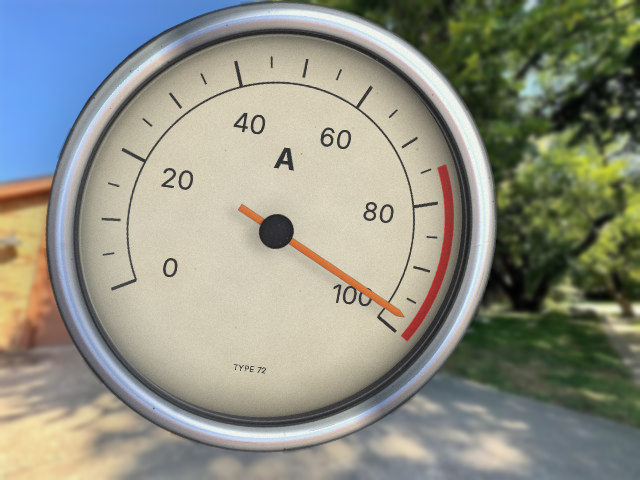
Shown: 97.5 A
